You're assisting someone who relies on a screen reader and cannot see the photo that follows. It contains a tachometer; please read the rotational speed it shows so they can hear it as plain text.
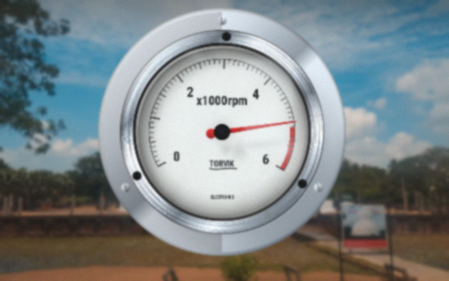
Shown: 5000 rpm
